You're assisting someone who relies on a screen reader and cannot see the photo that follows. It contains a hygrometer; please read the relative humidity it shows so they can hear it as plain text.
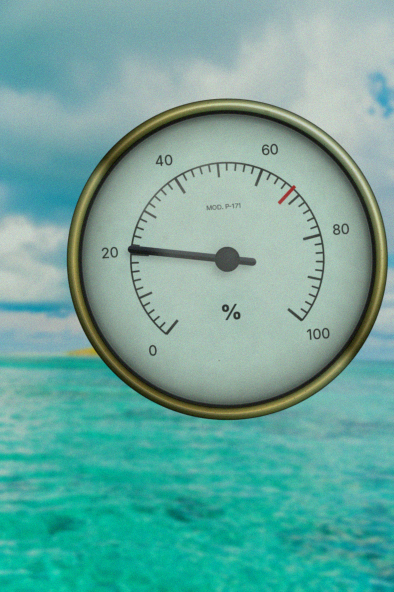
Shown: 21 %
